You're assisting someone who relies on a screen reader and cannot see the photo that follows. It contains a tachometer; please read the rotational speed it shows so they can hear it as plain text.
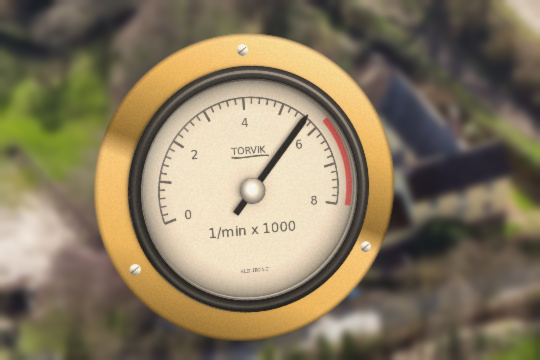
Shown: 5600 rpm
